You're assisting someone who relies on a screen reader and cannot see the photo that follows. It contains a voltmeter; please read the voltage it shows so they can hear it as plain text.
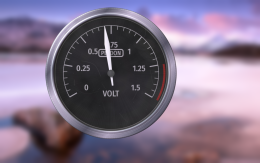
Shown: 0.7 V
